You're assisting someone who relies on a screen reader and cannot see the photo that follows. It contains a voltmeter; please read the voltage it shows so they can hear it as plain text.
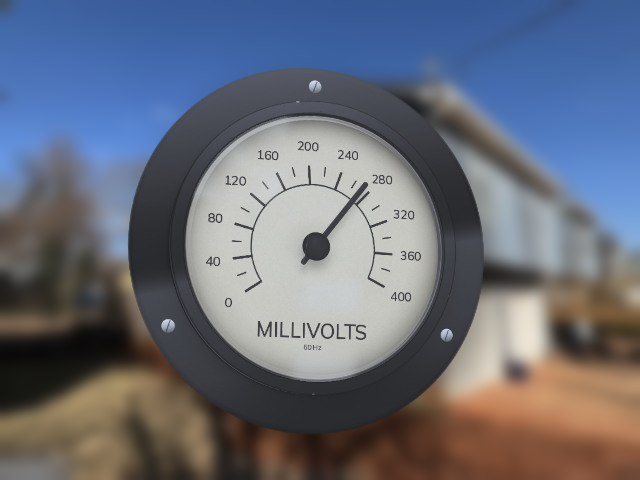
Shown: 270 mV
